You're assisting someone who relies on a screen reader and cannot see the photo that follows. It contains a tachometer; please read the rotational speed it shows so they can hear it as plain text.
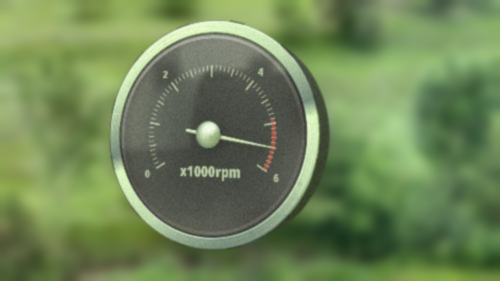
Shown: 5500 rpm
